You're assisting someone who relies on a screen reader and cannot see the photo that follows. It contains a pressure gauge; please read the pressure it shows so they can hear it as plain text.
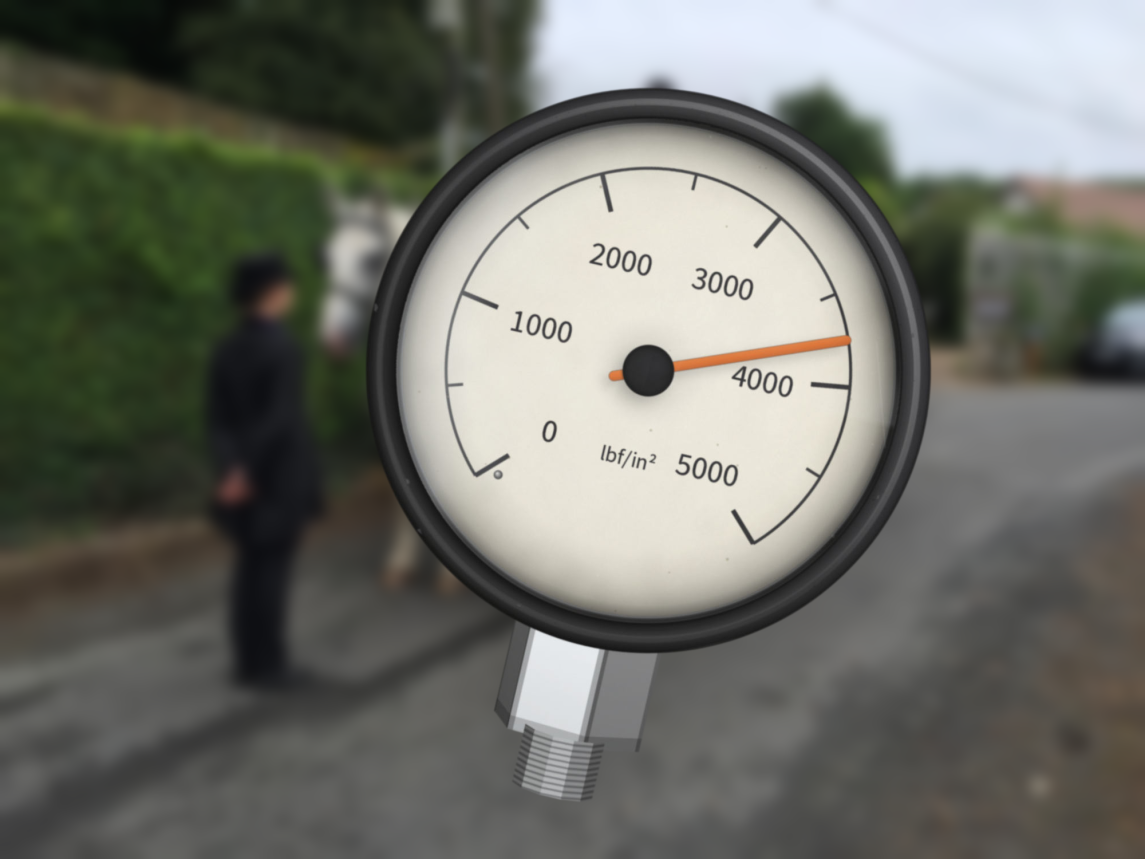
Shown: 3750 psi
